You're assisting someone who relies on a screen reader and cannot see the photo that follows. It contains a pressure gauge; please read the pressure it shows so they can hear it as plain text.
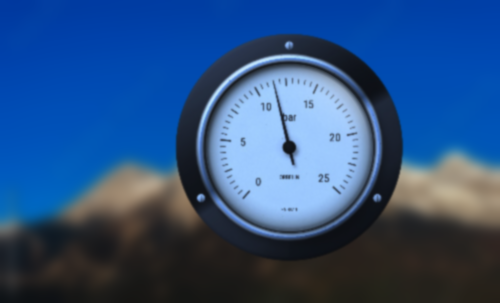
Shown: 11.5 bar
